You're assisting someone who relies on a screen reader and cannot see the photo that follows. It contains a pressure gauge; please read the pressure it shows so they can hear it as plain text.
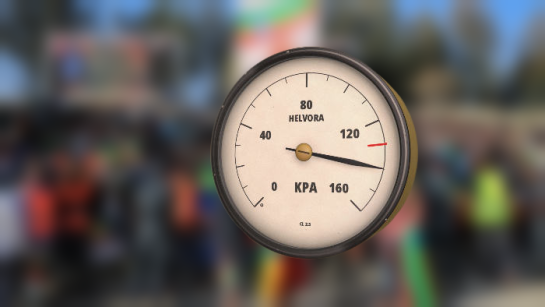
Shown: 140 kPa
